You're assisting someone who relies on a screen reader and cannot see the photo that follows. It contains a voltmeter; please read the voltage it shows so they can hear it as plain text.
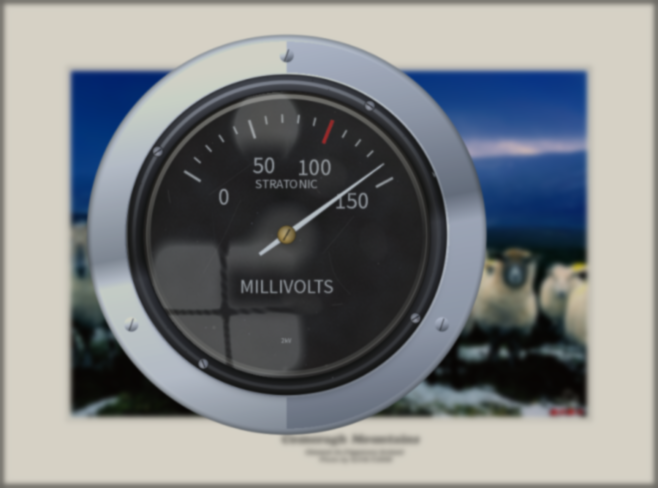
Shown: 140 mV
